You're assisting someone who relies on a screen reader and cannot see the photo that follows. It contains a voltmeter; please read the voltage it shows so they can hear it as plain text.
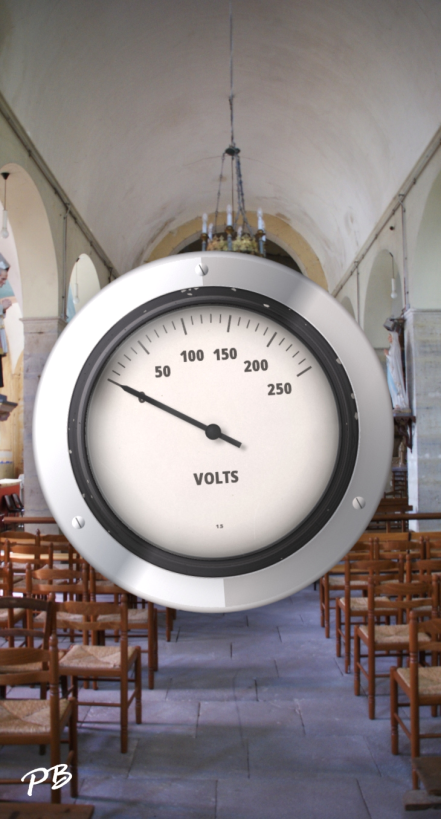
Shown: 0 V
